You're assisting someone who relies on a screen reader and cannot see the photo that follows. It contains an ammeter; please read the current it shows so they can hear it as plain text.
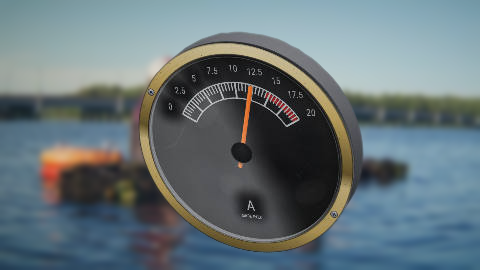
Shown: 12.5 A
